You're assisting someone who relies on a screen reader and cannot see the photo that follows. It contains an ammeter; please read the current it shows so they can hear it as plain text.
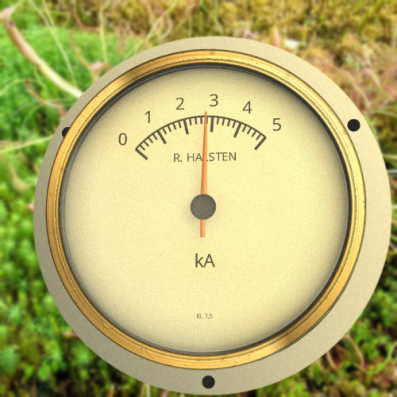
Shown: 2.8 kA
